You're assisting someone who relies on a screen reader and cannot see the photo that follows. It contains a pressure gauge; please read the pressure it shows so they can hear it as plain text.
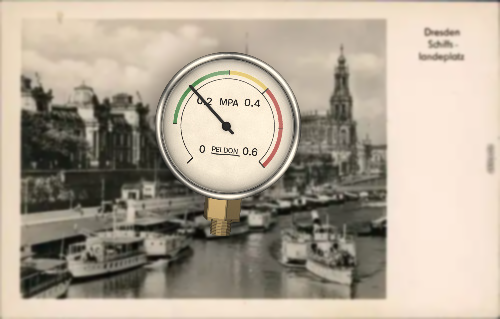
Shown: 0.2 MPa
